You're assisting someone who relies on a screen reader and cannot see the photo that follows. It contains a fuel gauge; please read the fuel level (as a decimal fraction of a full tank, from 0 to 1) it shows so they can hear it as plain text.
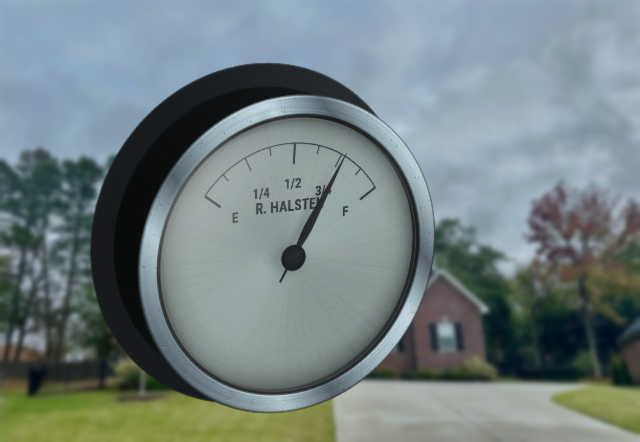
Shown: 0.75
